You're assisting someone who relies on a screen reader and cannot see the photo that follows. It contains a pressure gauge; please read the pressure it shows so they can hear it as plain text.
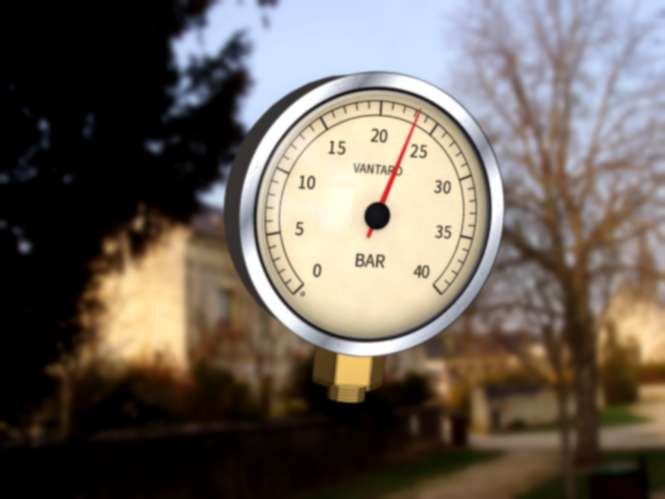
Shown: 23 bar
